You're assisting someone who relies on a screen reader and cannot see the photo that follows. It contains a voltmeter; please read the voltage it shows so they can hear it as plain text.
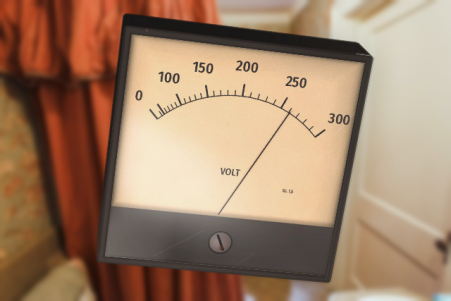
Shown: 260 V
